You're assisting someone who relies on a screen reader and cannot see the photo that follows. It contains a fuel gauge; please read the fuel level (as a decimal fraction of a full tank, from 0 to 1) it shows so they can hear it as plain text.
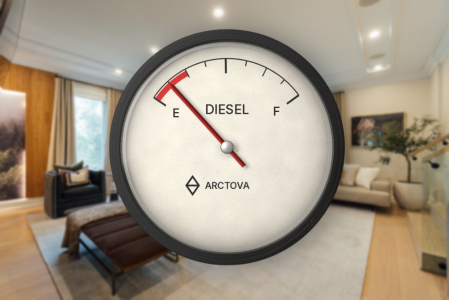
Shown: 0.125
